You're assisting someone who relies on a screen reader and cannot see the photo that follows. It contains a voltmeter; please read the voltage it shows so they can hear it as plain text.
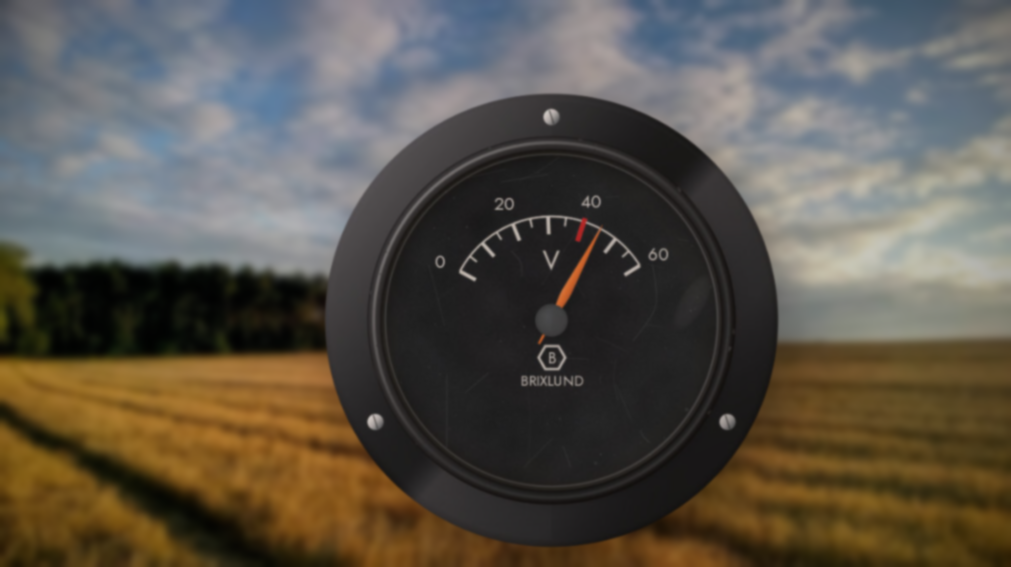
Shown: 45 V
